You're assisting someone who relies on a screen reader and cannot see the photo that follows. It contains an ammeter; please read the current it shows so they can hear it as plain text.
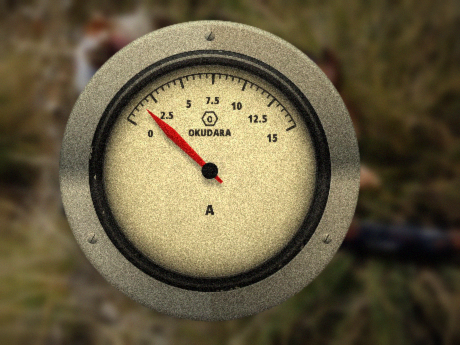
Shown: 1.5 A
